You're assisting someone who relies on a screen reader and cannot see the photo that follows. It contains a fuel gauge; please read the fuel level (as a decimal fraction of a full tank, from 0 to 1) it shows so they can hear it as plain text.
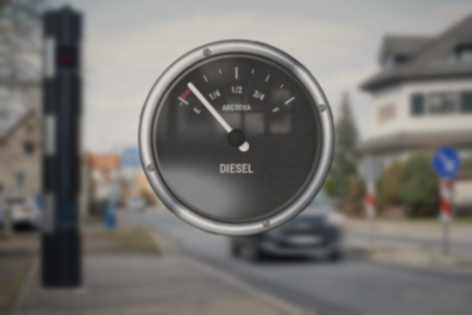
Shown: 0.125
